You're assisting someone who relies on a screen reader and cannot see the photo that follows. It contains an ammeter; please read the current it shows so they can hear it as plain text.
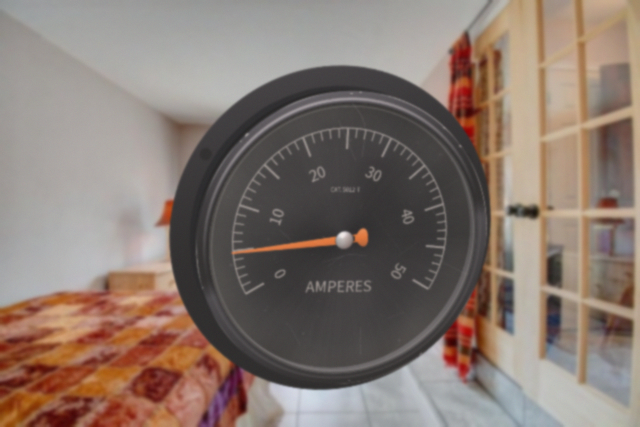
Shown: 5 A
